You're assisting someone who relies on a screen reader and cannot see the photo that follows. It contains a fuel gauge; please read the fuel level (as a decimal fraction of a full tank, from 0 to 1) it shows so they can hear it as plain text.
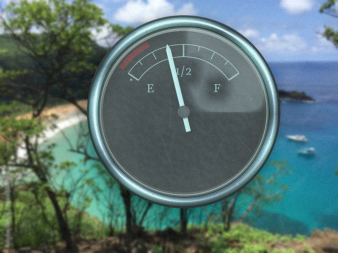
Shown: 0.375
